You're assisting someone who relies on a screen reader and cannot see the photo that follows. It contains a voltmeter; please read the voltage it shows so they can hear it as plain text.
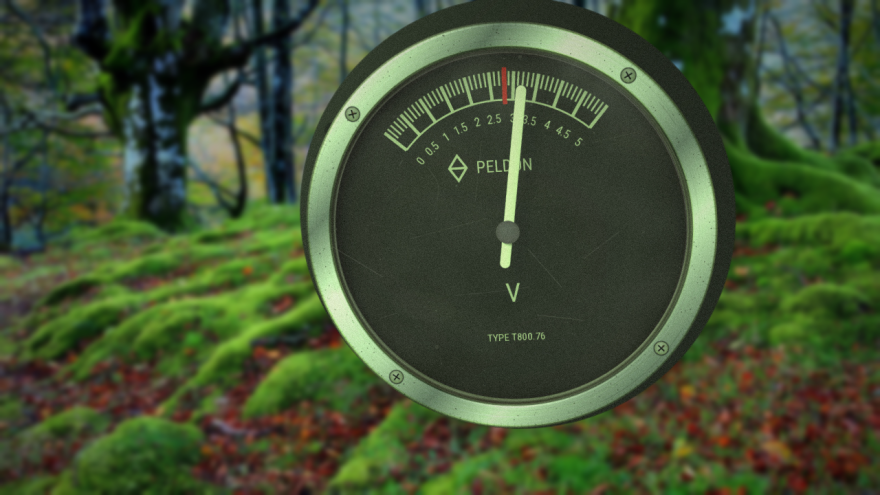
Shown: 3.2 V
